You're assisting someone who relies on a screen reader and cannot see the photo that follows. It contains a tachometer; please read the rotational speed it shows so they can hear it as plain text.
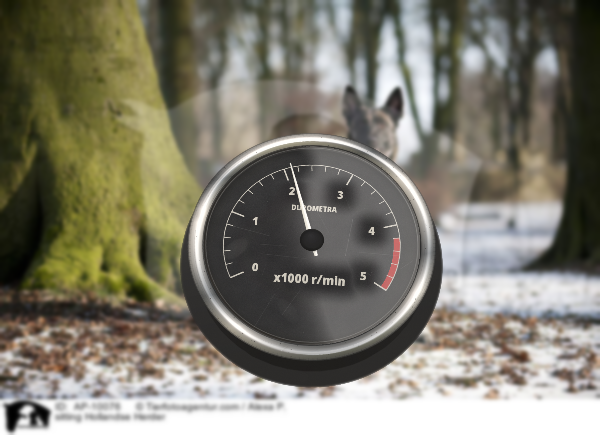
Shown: 2100 rpm
